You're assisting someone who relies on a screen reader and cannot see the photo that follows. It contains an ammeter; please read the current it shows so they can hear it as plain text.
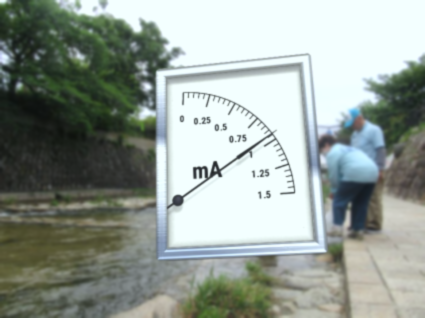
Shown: 0.95 mA
